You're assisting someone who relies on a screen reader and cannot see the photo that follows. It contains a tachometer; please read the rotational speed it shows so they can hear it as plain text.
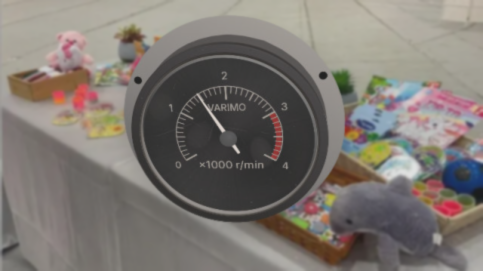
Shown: 1500 rpm
